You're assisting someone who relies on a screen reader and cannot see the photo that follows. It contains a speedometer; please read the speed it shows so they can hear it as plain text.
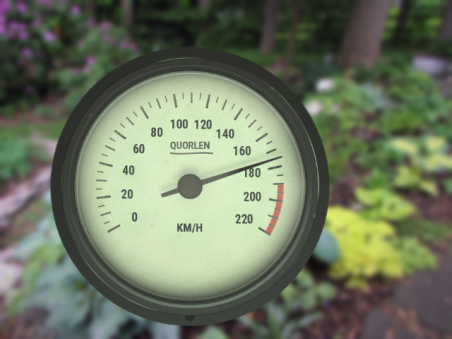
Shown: 175 km/h
